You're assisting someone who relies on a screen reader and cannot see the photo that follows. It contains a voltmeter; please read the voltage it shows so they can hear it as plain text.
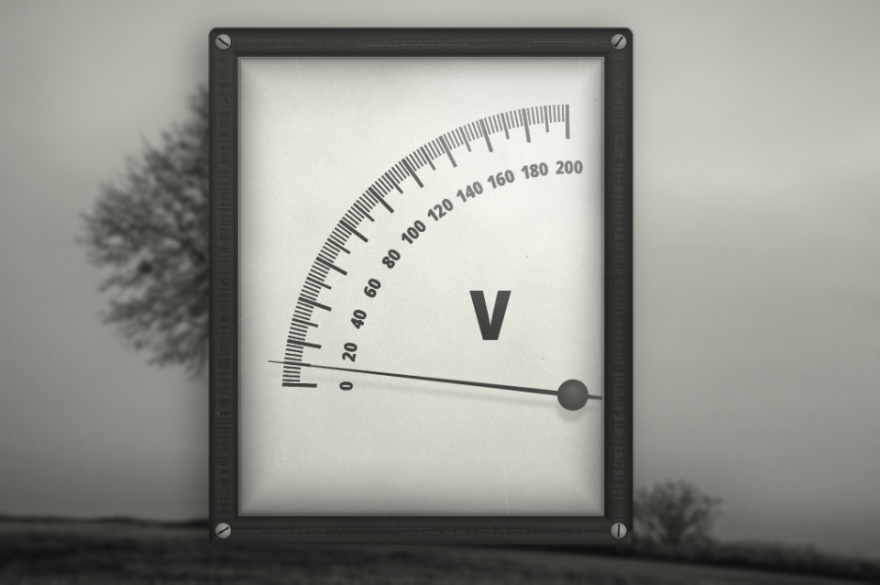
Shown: 10 V
